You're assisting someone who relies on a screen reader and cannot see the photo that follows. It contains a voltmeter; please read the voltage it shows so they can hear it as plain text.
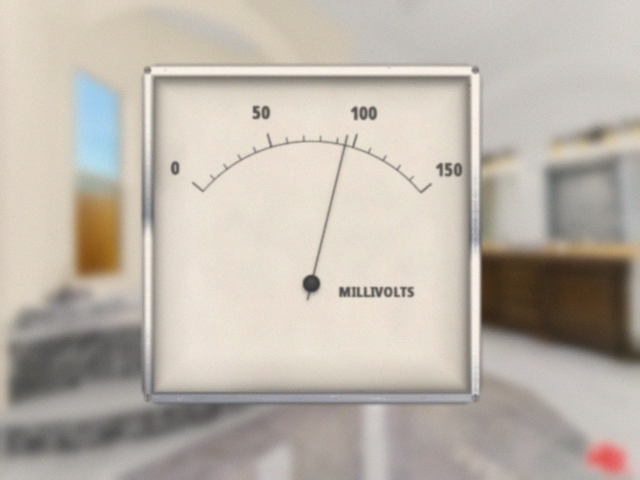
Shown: 95 mV
